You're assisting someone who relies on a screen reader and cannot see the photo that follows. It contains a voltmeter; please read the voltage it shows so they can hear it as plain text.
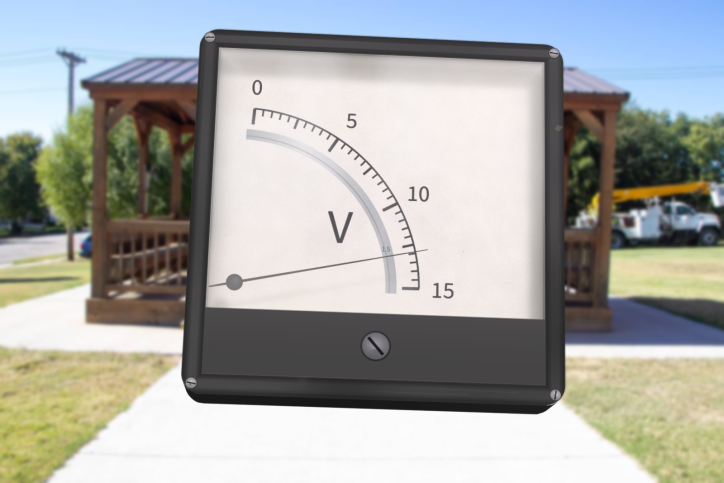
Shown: 13 V
